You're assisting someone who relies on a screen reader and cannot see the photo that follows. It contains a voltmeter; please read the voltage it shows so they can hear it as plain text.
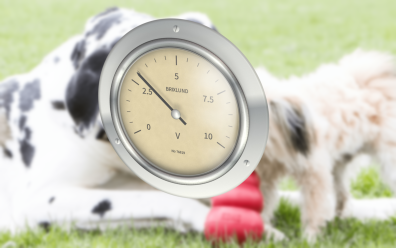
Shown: 3 V
